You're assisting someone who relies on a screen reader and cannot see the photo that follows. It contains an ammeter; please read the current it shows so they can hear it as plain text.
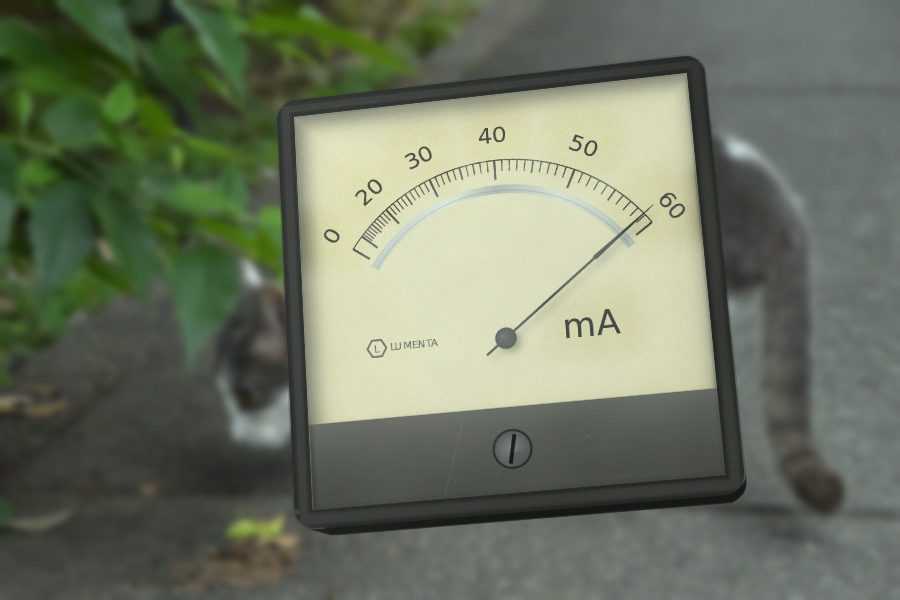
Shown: 59 mA
